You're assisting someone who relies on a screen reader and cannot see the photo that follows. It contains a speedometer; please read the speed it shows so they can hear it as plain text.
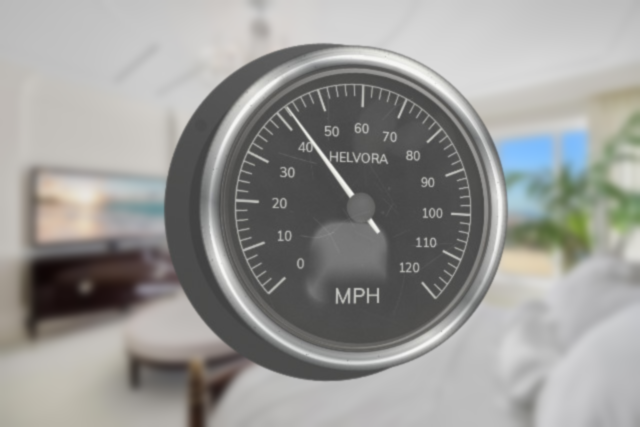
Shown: 42 mph
